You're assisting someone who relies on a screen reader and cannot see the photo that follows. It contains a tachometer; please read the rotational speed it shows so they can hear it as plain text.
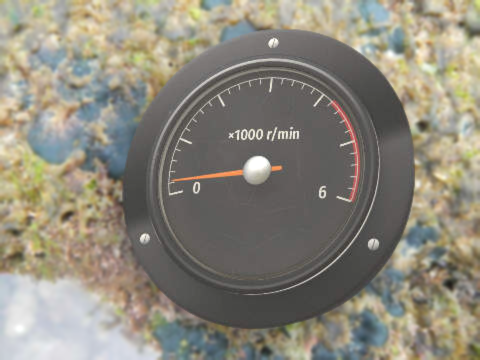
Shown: 200 rpm
